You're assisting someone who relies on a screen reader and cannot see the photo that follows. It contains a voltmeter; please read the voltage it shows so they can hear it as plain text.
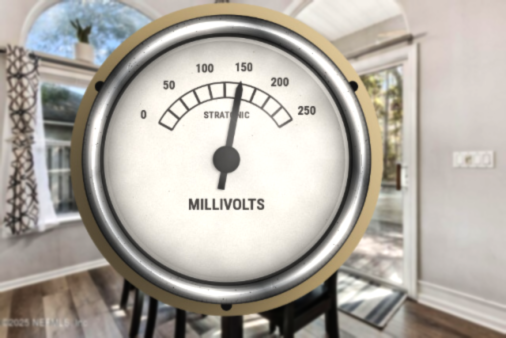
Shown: 150 mV
